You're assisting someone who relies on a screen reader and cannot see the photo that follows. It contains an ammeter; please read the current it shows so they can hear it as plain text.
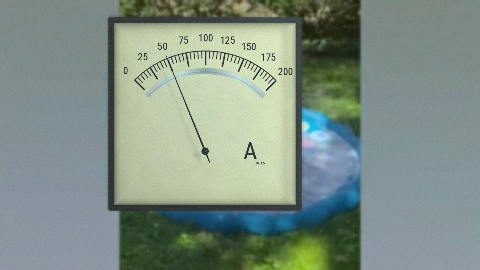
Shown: 50 A
